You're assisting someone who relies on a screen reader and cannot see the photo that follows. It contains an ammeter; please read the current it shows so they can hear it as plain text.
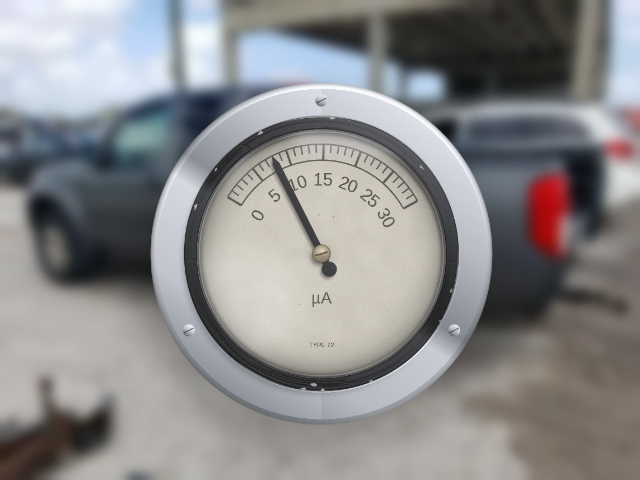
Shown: 8 µA
